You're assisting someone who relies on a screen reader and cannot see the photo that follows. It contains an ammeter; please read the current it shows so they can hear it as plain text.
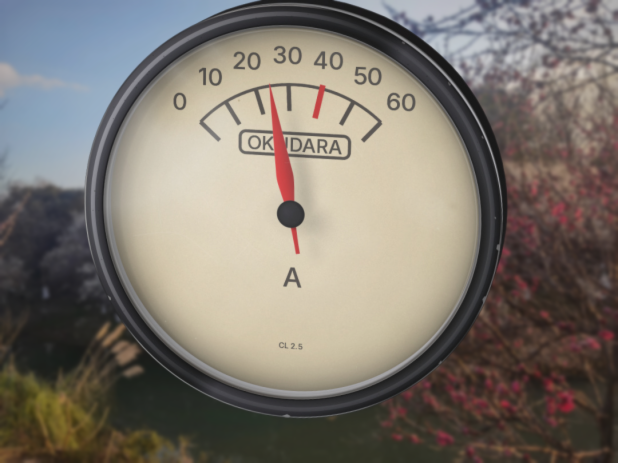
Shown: 25 A
